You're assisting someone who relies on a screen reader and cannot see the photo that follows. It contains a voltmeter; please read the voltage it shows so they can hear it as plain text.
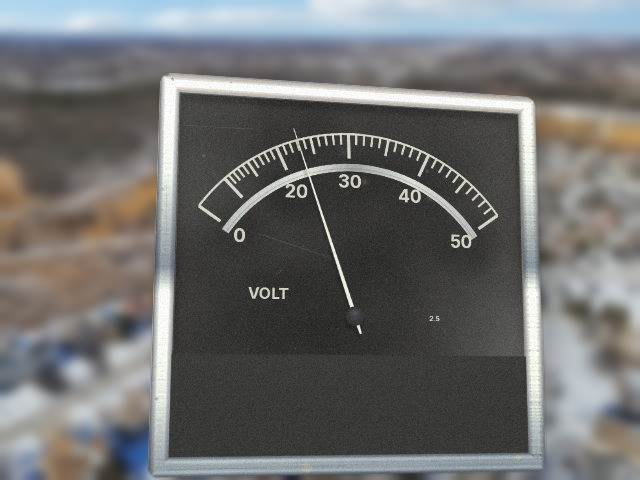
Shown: 23 V
